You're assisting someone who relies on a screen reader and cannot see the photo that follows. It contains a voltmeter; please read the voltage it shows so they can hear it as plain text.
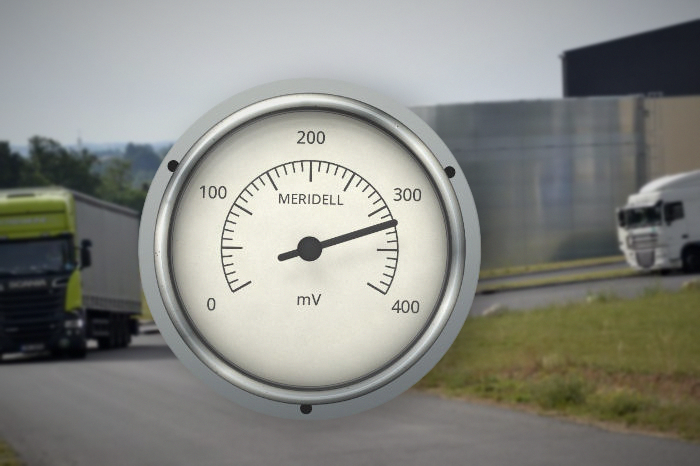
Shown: 320 mV
